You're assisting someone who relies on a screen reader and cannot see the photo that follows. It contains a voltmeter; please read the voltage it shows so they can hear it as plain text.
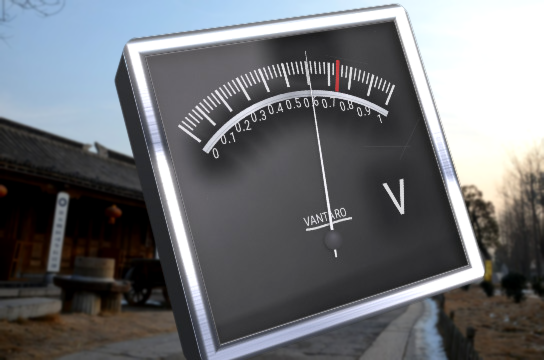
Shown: 0.6 V
